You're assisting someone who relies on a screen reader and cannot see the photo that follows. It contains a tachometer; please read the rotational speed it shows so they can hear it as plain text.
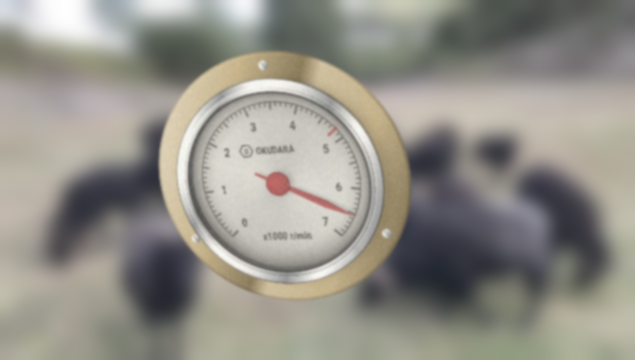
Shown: 6500 rpm
